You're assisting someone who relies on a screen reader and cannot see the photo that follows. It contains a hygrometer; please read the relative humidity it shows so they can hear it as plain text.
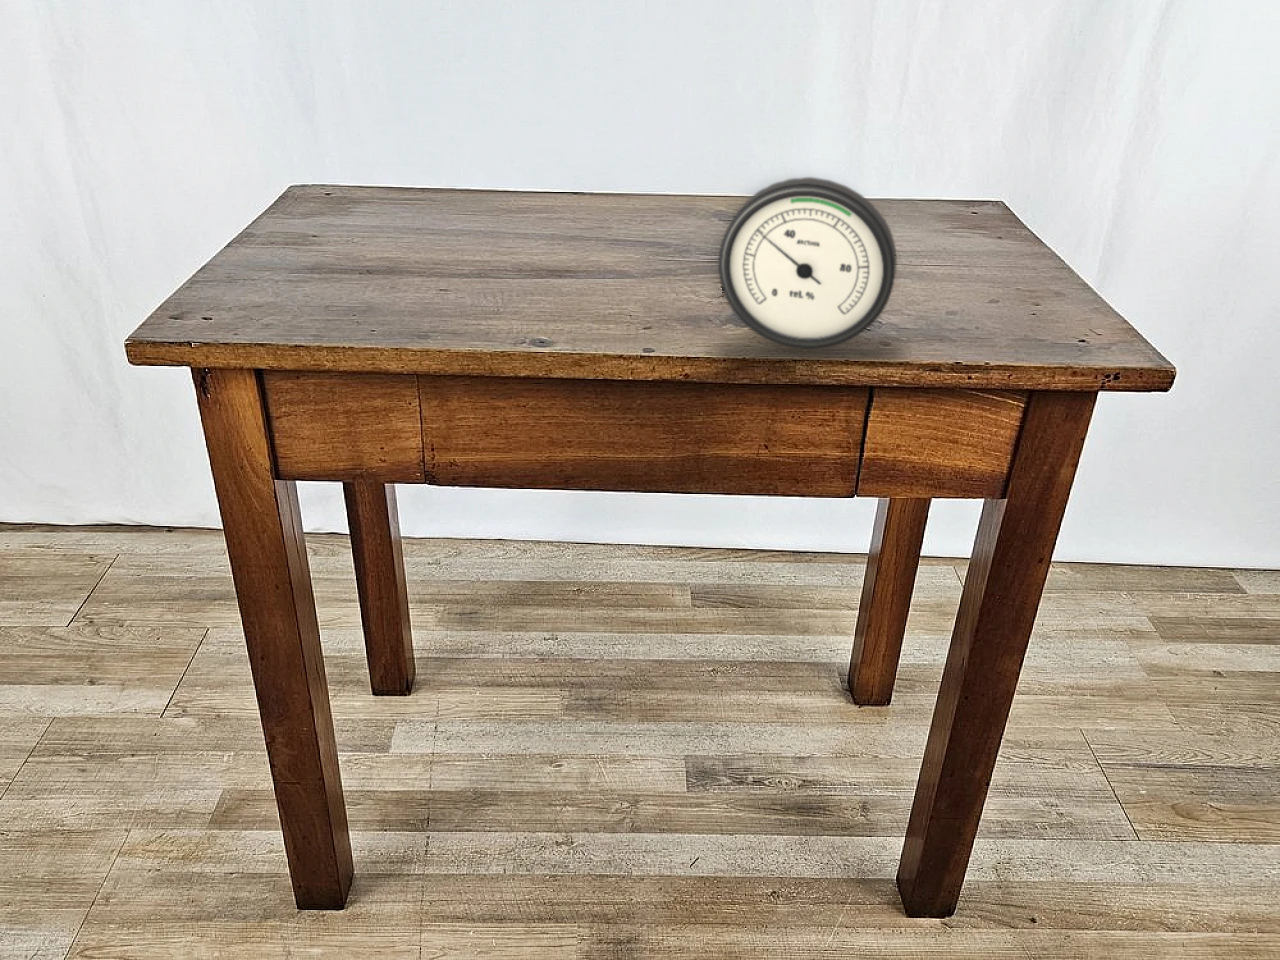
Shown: 30 %
